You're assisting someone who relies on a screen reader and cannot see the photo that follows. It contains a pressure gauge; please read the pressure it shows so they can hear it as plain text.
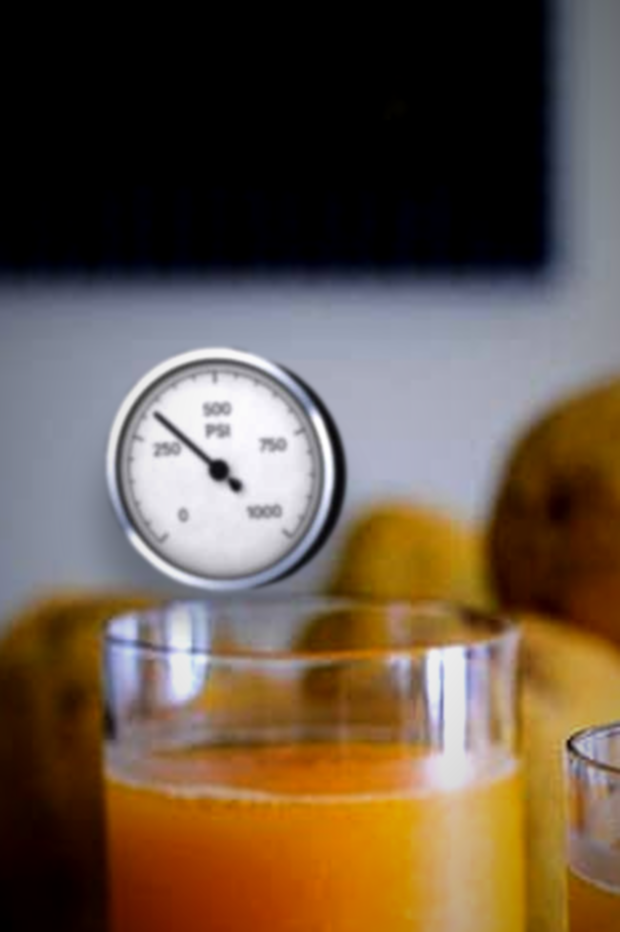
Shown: 325 psi
